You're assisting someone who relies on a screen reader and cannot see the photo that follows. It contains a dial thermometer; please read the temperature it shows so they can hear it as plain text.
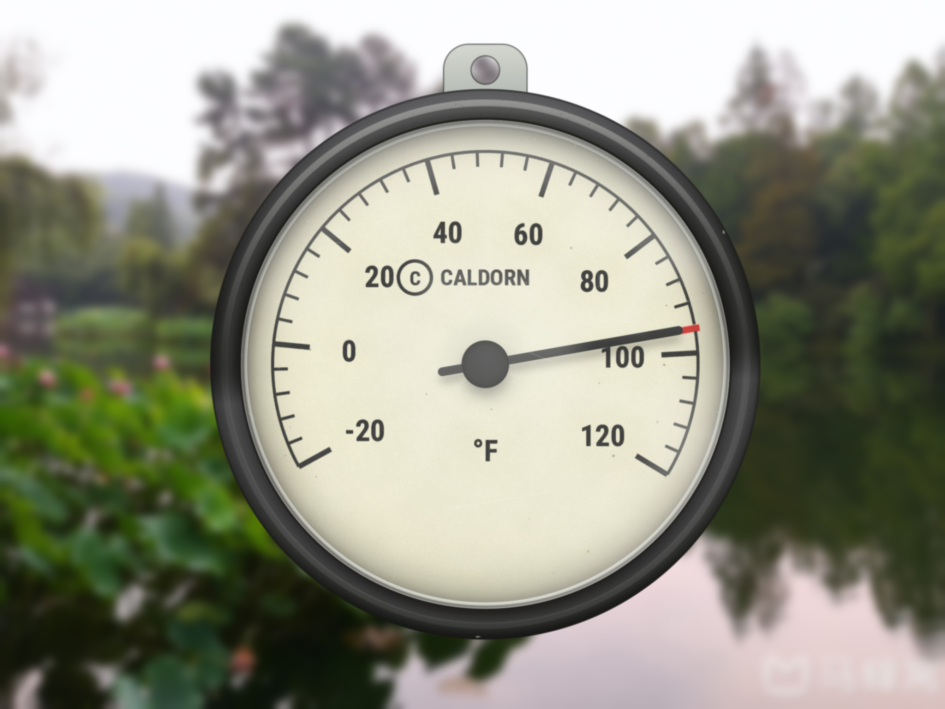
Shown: 96 °F
